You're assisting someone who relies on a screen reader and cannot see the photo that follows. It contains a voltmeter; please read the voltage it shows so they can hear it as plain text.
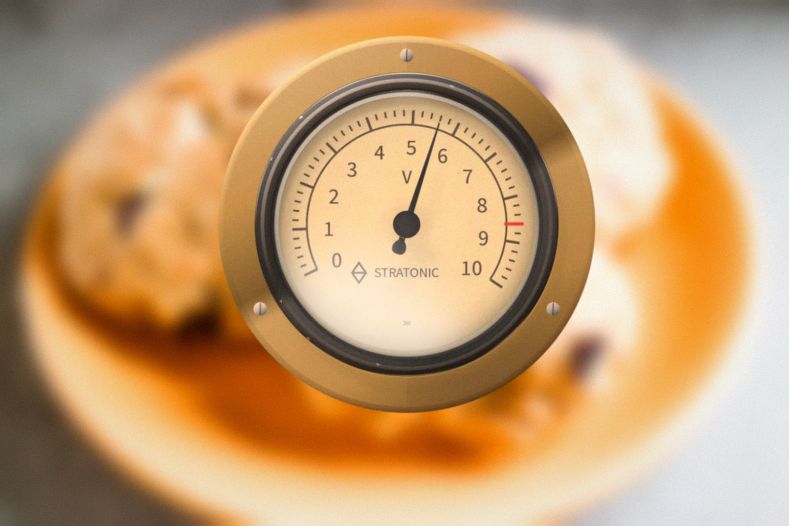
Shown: 5.6 V
